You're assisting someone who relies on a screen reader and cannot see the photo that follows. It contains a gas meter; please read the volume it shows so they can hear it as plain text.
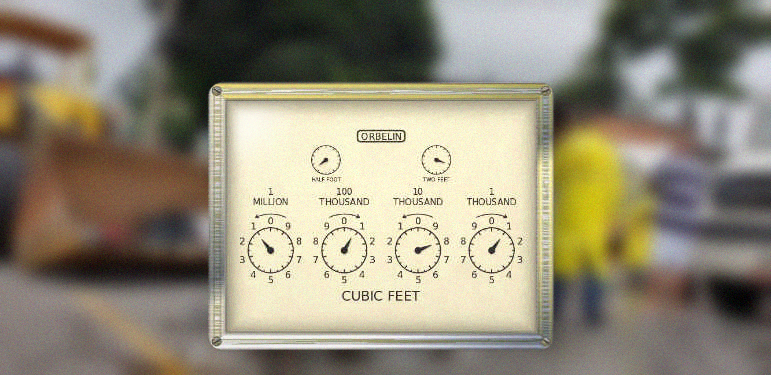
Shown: 108100 ft³
